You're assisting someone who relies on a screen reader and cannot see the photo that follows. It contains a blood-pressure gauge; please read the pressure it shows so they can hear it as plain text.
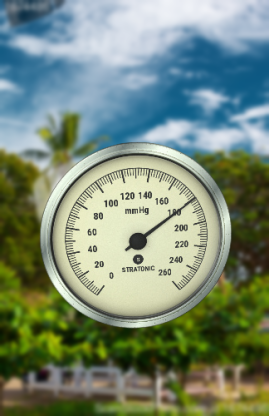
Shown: 180 mmHg
